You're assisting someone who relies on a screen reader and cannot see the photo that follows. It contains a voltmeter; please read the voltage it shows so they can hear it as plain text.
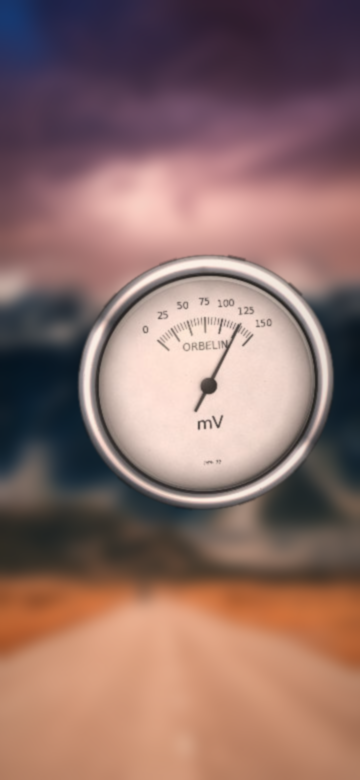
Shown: 125 mV
